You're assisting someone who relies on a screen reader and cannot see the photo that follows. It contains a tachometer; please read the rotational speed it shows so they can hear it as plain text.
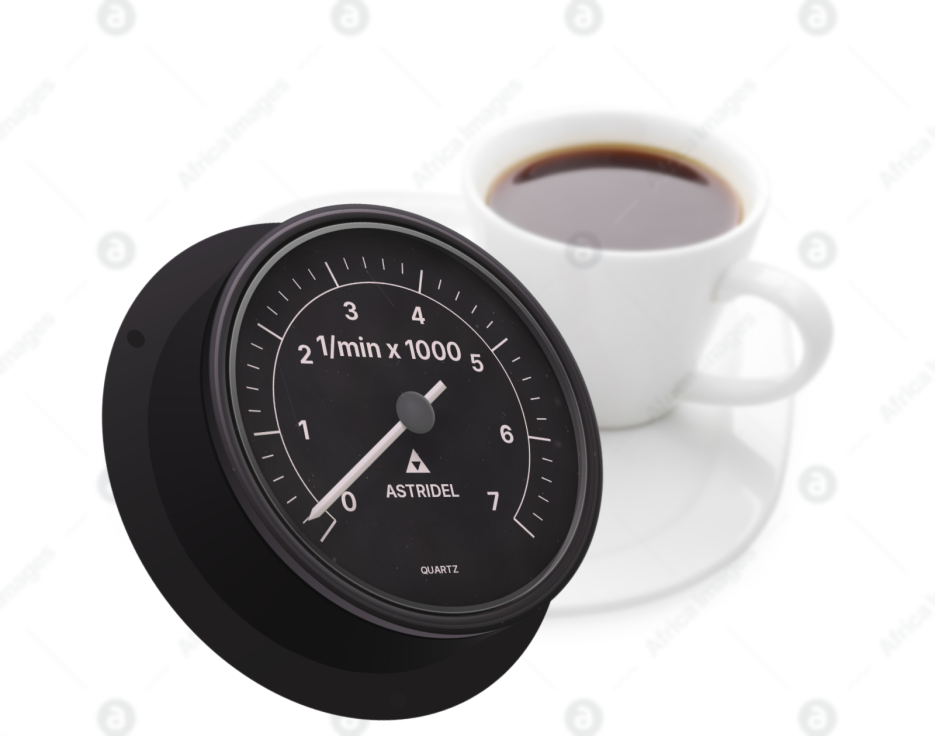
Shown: 200 rpm
